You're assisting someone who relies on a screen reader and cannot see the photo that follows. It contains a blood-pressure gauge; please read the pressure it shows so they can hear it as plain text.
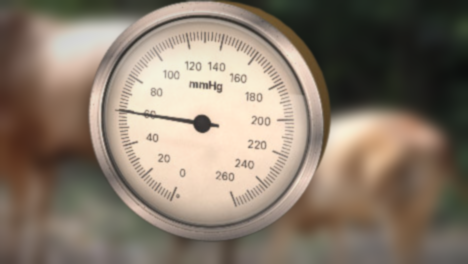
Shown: 60 mmHg
